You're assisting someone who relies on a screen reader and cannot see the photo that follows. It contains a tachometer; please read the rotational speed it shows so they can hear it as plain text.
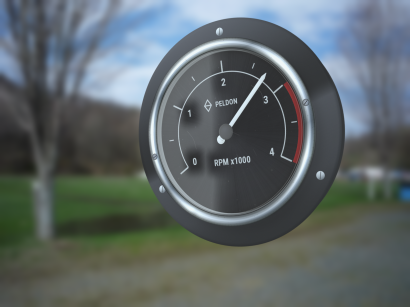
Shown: 2750 rpm
